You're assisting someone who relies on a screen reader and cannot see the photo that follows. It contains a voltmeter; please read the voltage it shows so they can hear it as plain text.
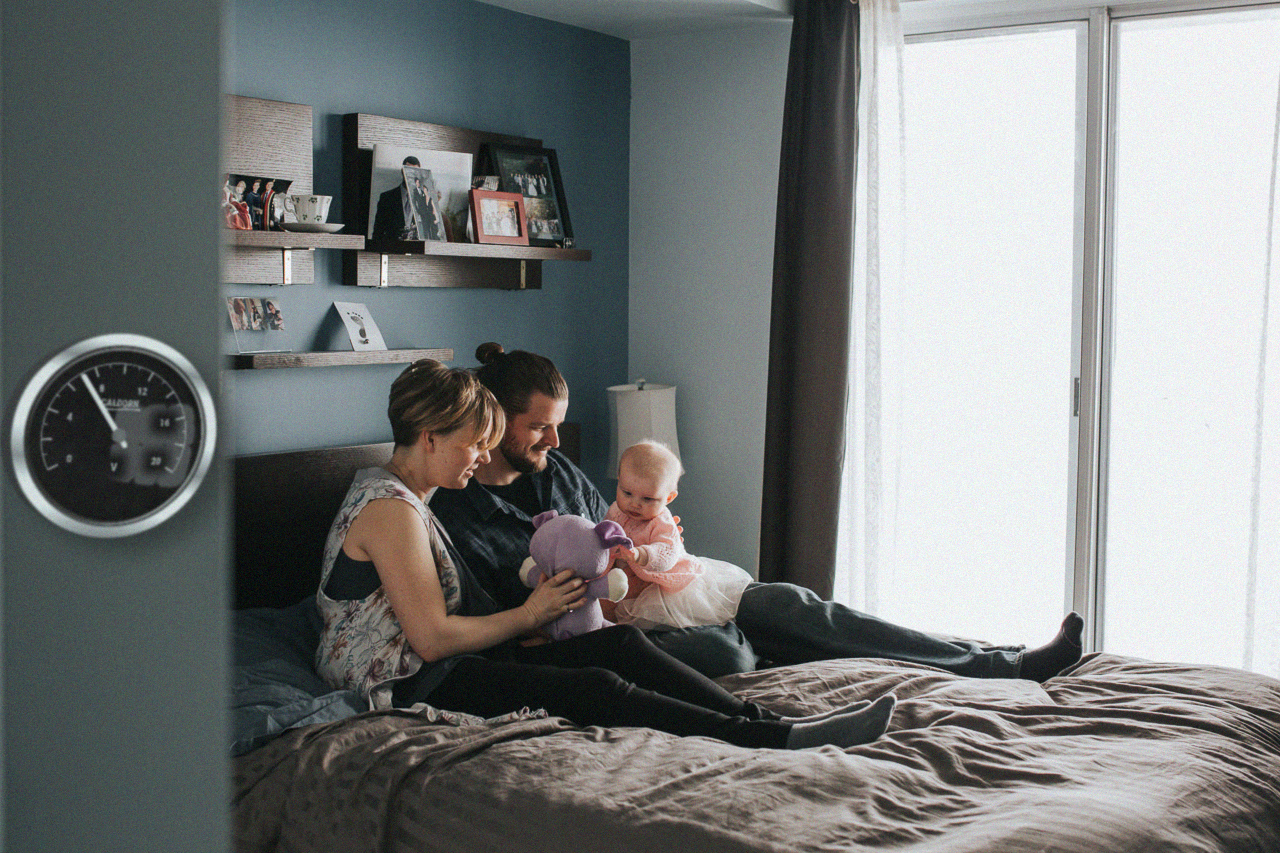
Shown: 7 V
